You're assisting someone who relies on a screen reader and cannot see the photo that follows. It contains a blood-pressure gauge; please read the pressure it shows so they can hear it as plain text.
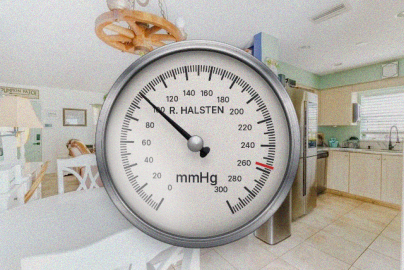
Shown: 100 mmHg
